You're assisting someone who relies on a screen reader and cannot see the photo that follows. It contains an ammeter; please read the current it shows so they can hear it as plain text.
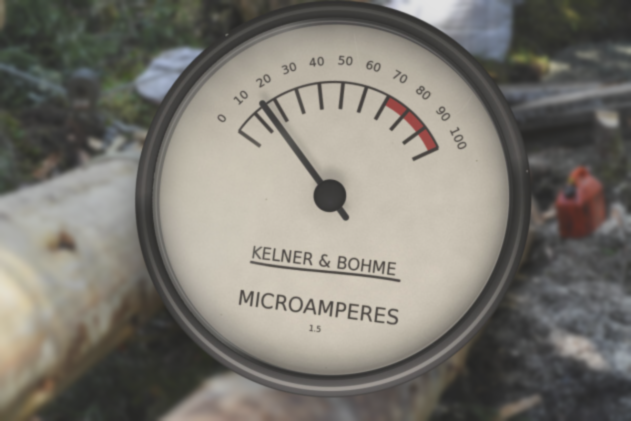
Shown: 15 µA
